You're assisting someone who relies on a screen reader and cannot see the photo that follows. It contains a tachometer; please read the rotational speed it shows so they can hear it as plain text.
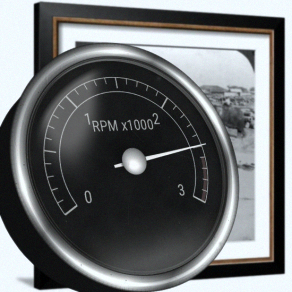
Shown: 2500 rpm
